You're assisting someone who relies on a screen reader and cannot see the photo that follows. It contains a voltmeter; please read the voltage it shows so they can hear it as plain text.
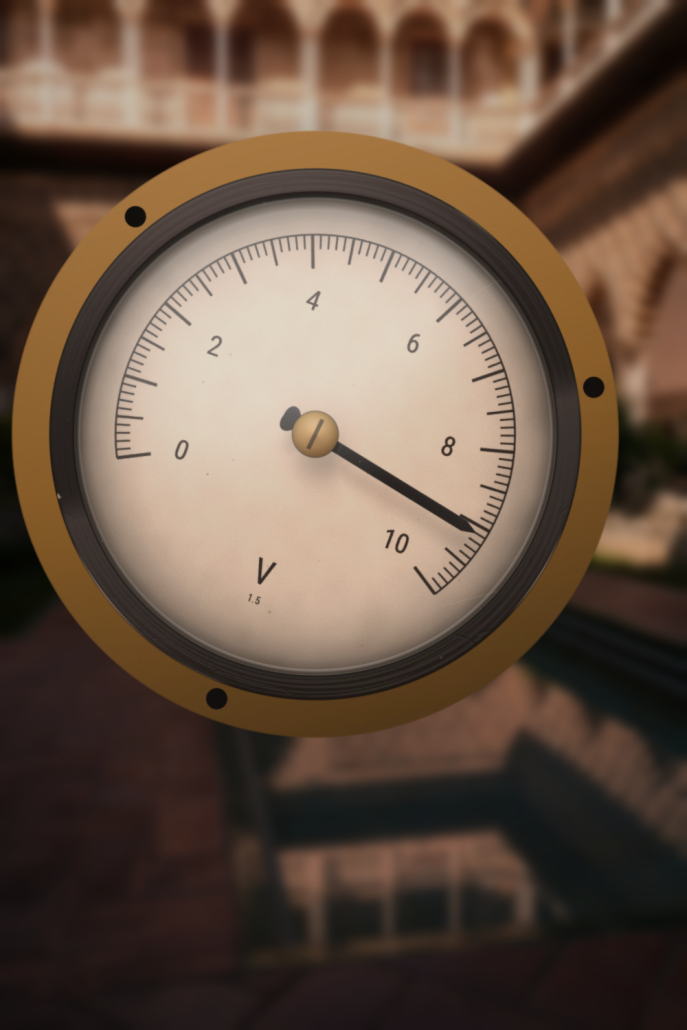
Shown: 9.1 V
